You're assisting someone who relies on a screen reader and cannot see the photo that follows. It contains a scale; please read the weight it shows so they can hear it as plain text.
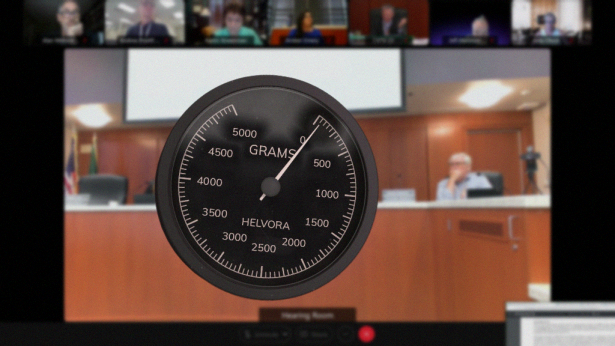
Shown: 50 g
